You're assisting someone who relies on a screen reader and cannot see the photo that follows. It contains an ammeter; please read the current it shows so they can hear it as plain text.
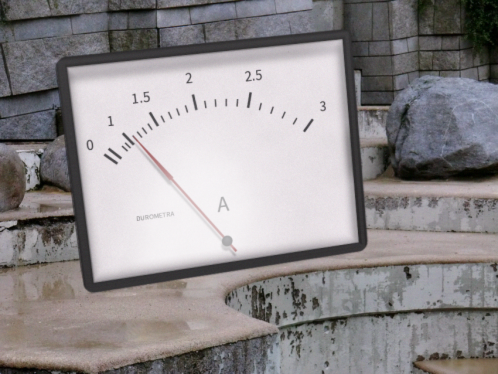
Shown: 1.1 A
